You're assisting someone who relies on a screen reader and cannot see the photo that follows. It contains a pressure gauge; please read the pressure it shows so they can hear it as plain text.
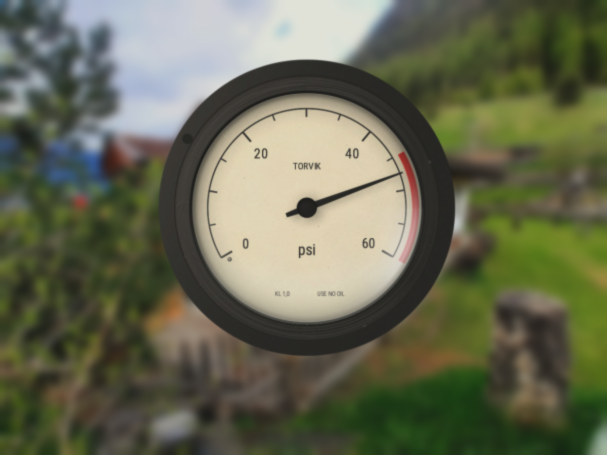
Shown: 47.5 psi
